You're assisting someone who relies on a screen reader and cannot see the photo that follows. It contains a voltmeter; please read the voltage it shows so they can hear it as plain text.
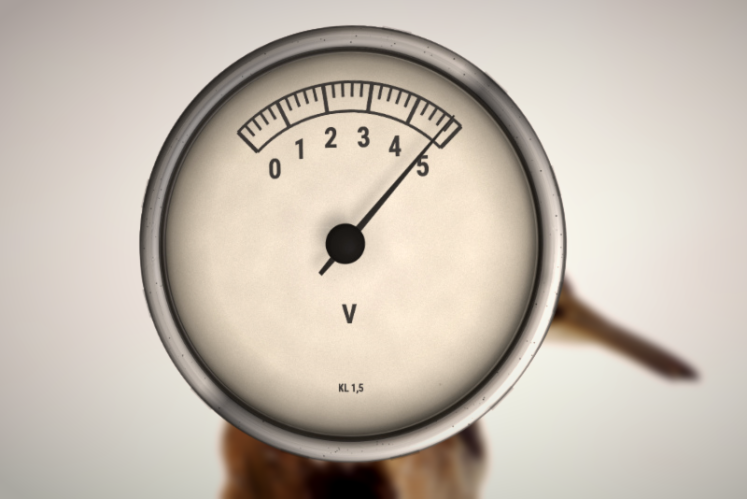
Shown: 4.8 V
